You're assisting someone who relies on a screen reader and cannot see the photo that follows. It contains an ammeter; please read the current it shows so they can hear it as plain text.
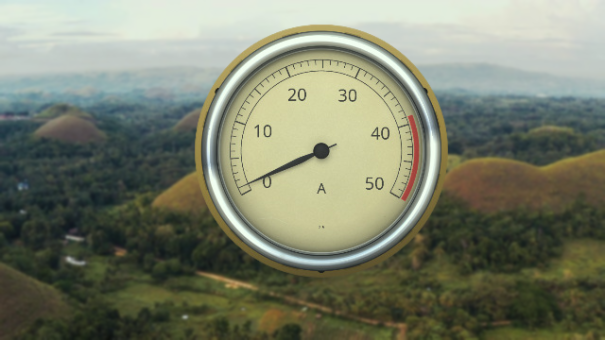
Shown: 1 A
